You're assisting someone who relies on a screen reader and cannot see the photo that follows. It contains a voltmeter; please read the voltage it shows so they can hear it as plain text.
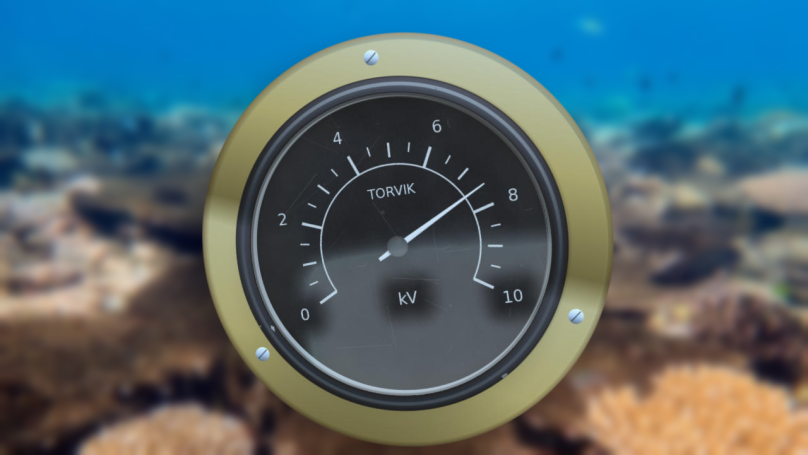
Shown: 7.5 kV
